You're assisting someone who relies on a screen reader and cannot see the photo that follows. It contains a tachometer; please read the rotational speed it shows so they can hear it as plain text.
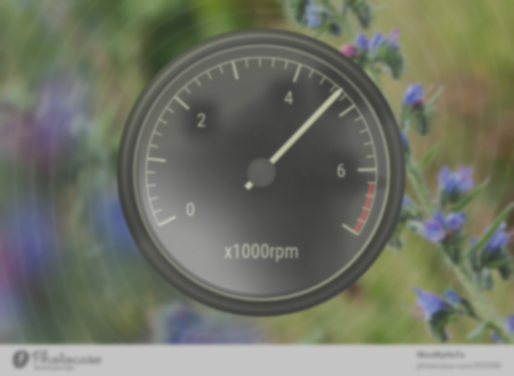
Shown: 4700 rpm
